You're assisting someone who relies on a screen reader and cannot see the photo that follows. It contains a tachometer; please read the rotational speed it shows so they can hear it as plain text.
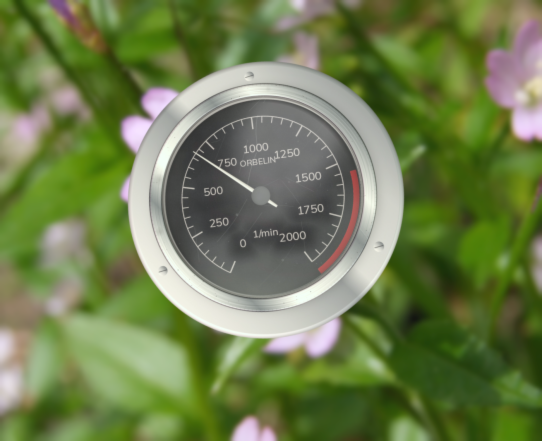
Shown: 675 rpm
